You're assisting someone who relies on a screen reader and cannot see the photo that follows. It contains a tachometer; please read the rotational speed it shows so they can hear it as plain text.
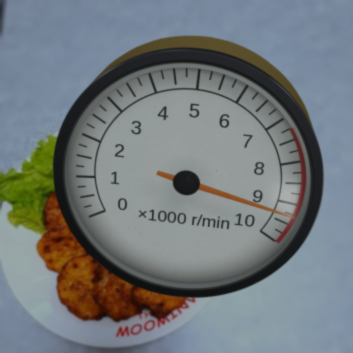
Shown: 9250 rpm
